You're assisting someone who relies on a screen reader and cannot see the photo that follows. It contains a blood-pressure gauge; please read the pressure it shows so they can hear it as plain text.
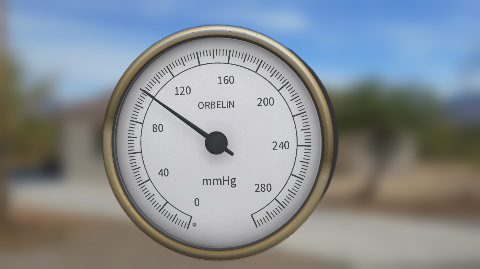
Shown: 100 mmHg
